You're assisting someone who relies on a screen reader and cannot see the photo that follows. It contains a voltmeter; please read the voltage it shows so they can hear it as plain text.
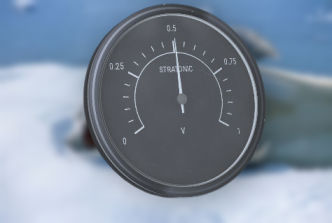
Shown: 0.5 V
